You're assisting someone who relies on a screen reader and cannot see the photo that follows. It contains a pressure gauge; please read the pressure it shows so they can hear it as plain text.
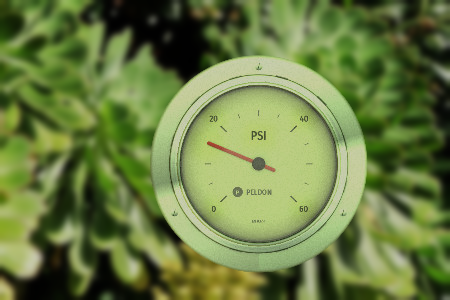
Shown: 15 psi
